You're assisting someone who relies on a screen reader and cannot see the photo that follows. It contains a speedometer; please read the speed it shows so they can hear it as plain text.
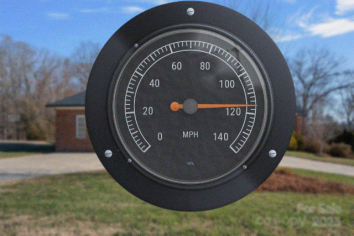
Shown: 116 mph
